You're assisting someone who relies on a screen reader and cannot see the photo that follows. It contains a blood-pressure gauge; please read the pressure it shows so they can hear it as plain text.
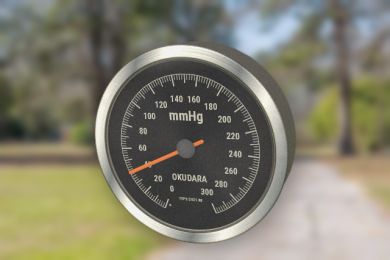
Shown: 40 mmHg
